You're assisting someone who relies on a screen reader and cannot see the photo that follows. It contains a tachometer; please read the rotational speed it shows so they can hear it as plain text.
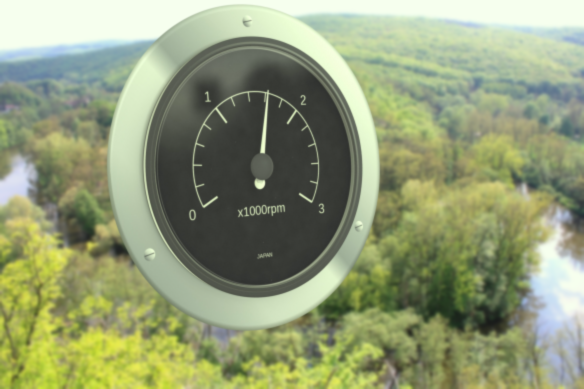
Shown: 1600 rpm
